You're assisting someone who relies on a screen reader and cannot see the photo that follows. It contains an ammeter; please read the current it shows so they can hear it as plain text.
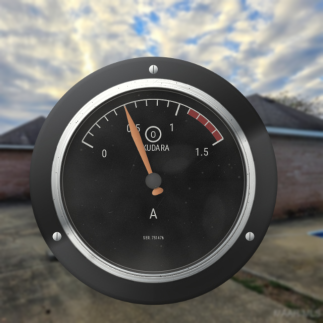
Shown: 0.5 A
